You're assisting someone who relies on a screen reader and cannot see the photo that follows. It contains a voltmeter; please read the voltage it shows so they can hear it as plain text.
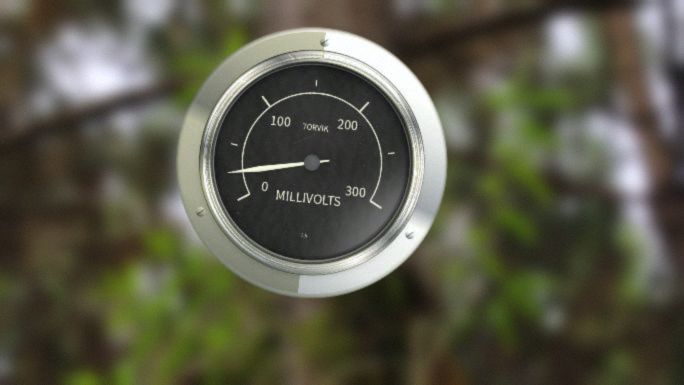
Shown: 25 mV
